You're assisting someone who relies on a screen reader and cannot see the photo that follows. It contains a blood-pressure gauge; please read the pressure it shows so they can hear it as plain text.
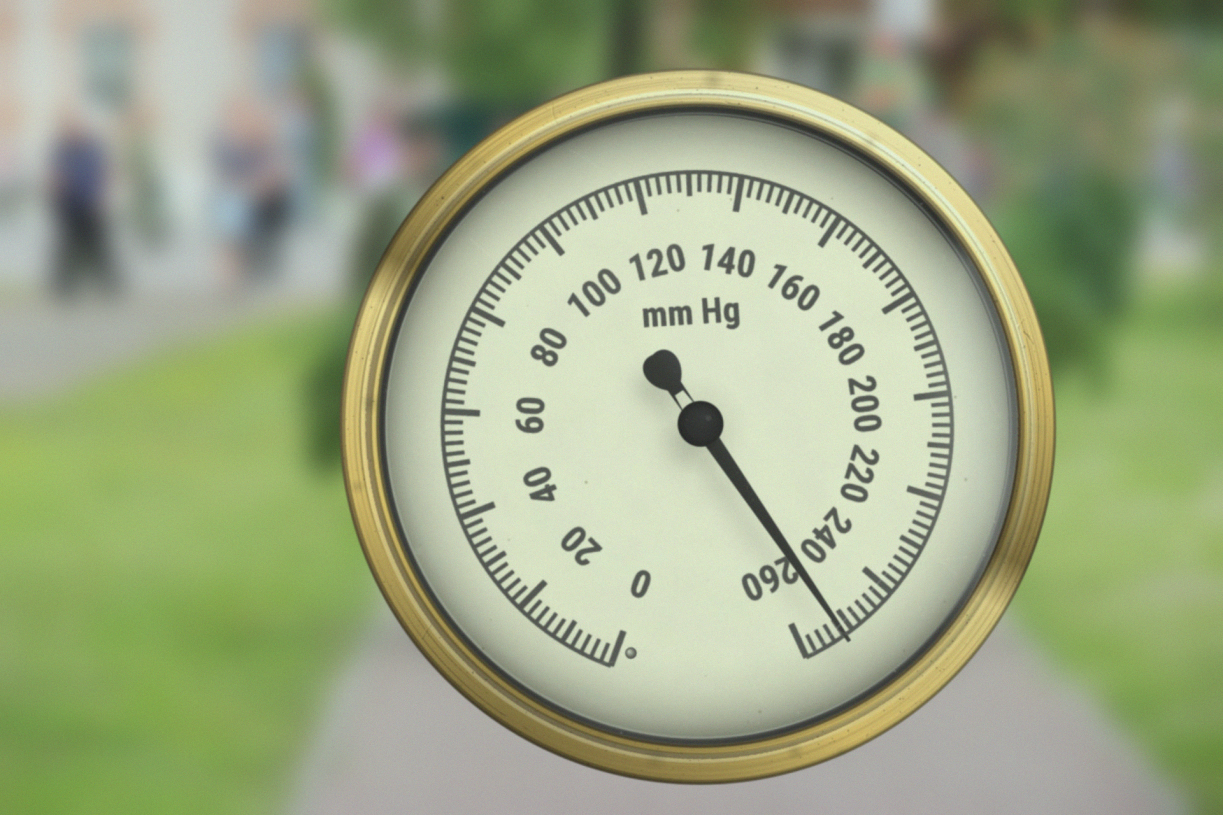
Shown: 252 mmHg
